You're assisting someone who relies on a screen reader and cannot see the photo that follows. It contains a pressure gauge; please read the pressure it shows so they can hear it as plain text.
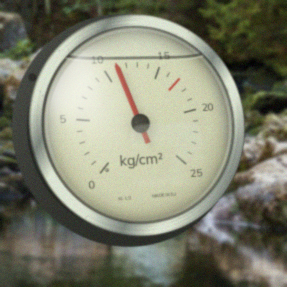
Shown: 11 kg/cm²
